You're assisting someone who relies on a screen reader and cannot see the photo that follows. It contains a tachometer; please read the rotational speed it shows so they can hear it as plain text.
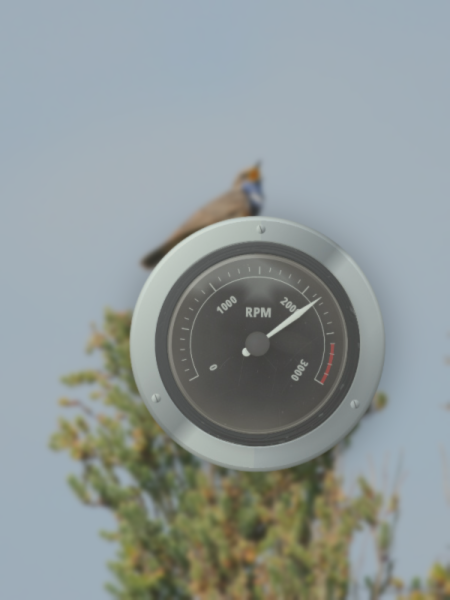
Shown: 2150 rpm
